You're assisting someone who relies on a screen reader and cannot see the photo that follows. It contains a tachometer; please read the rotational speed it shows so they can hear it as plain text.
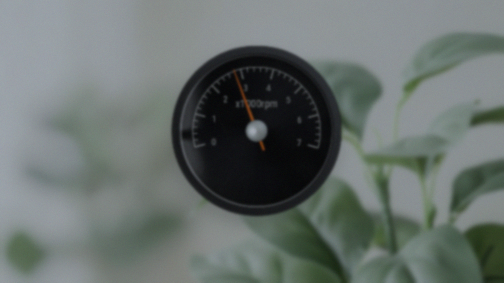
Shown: 2800 rpm
